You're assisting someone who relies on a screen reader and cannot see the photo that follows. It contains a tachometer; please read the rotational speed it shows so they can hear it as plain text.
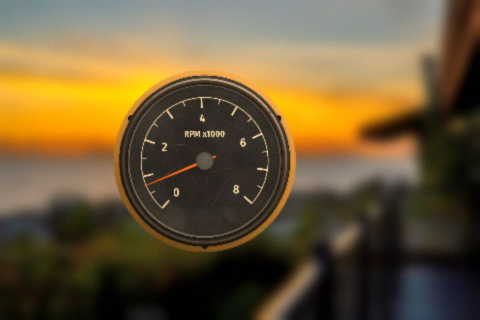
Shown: 750 rpm
